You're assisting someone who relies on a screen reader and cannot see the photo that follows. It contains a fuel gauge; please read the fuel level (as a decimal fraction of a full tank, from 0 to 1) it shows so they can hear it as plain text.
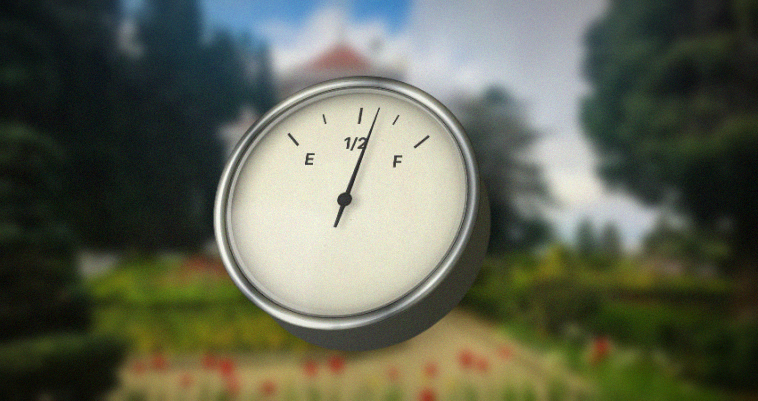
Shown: 0.625
